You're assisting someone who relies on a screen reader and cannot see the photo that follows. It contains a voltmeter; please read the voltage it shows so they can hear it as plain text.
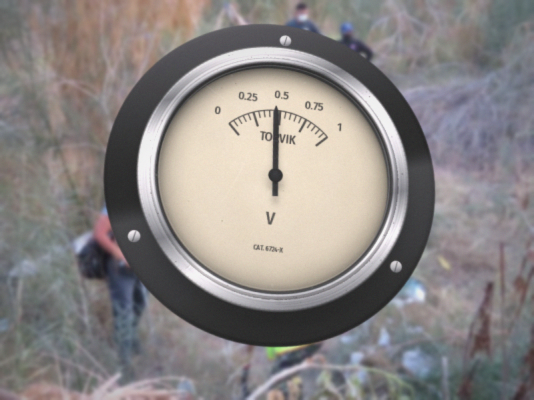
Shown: 0.45 V
